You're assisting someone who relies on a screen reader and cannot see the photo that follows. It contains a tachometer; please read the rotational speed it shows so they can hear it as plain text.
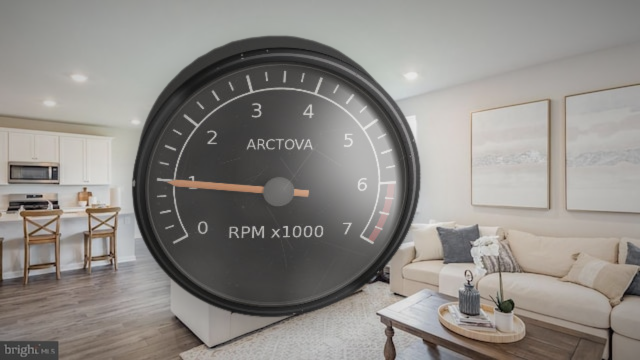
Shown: 1000 rpm
